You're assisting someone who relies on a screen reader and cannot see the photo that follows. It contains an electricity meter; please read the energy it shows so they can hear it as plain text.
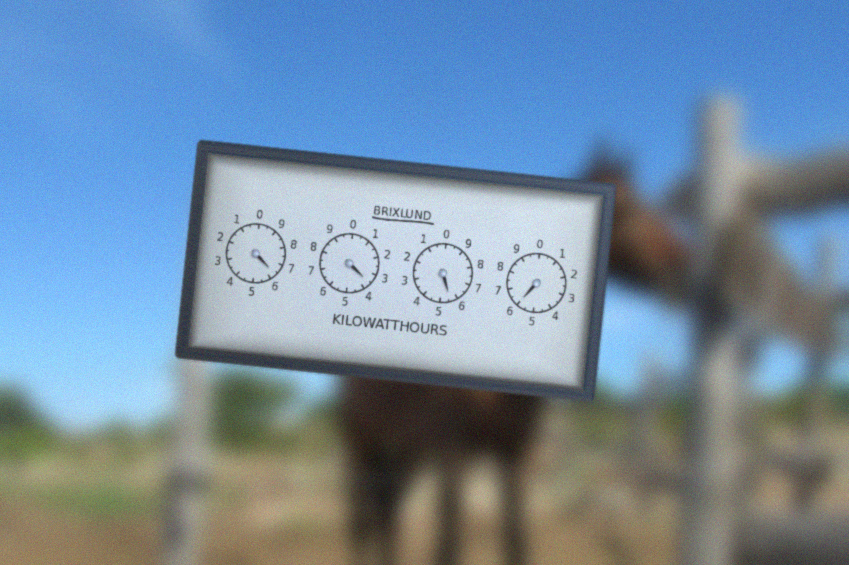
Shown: 6356 kWh
